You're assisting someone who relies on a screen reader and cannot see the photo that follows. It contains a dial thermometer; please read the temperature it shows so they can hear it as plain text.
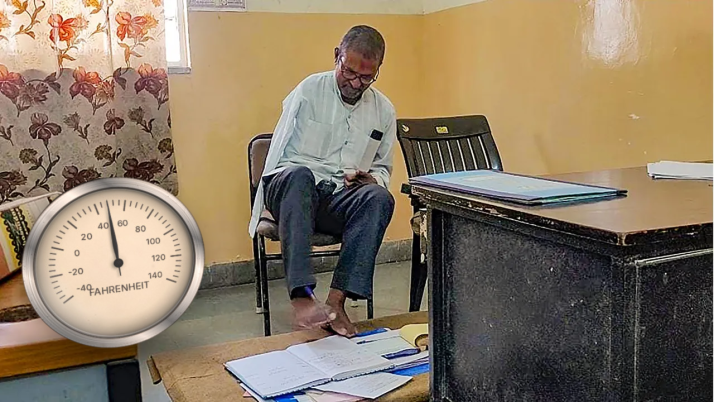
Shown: 48 °F
